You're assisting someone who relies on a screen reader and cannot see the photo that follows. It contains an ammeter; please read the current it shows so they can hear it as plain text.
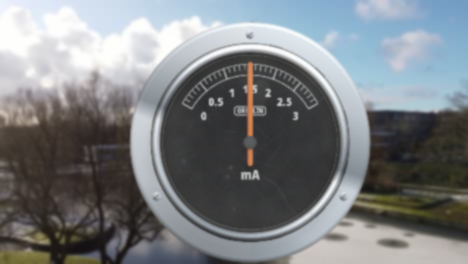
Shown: 1.5 mA
